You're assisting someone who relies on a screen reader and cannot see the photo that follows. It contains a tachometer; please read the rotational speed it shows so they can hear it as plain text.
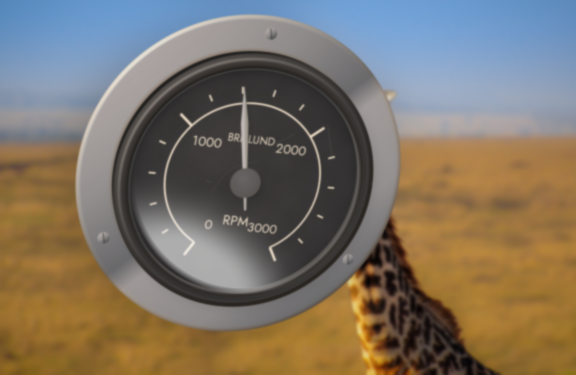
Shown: 1400 rpm
